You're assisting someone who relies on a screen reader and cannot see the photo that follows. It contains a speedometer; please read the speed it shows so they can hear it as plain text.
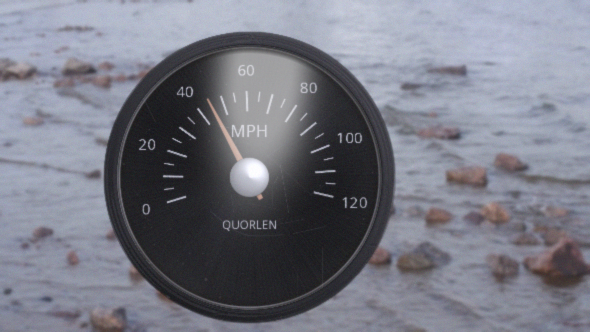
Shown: 45 mph
